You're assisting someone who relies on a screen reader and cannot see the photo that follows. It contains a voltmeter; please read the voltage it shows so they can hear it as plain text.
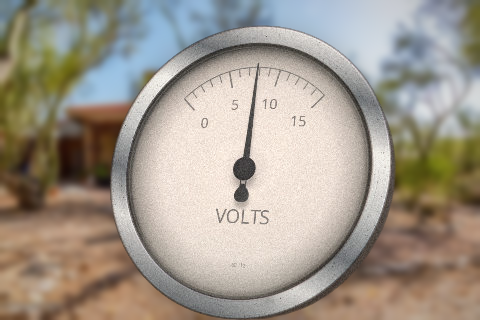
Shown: 8 V
